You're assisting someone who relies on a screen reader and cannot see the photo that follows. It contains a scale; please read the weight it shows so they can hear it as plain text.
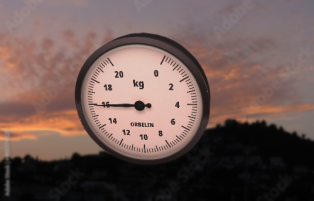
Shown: 16 kg
